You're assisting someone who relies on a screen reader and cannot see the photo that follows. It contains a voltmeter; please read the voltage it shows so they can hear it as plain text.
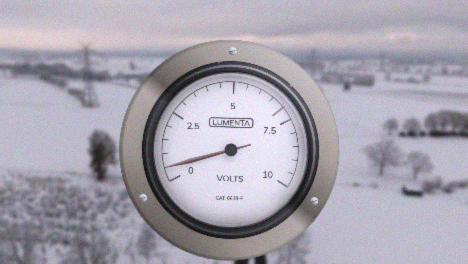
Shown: 0.5 V
